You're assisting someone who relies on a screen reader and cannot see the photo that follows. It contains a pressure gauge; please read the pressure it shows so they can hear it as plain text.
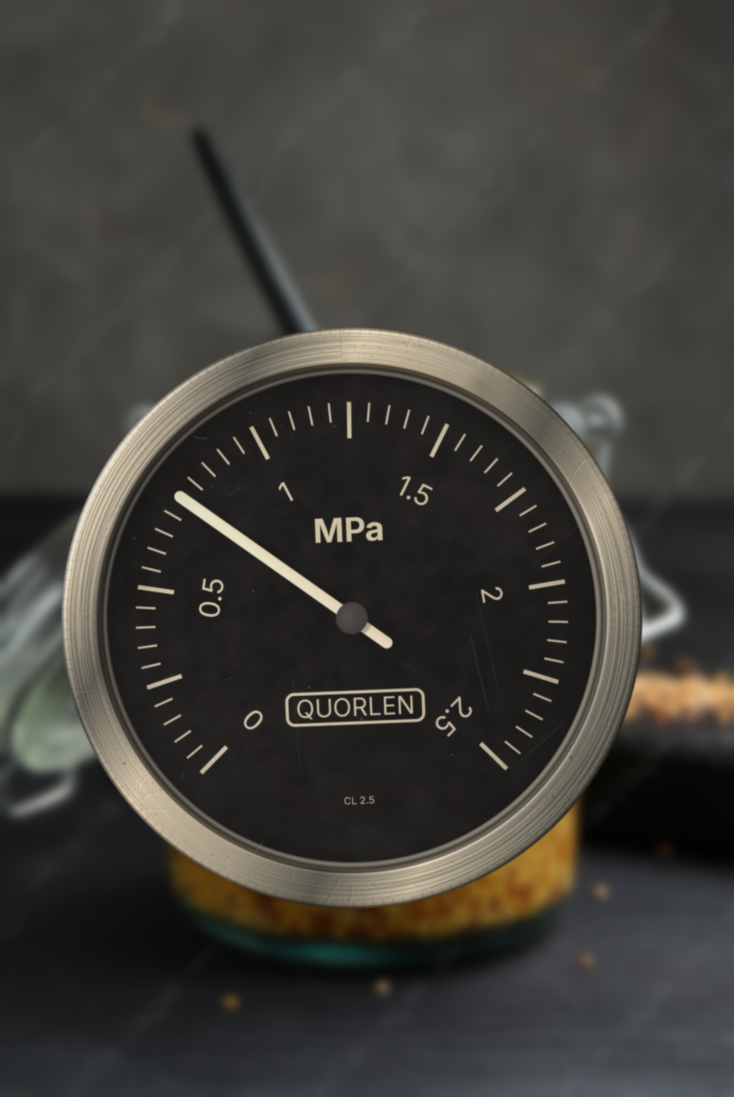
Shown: 0.75 MPa
